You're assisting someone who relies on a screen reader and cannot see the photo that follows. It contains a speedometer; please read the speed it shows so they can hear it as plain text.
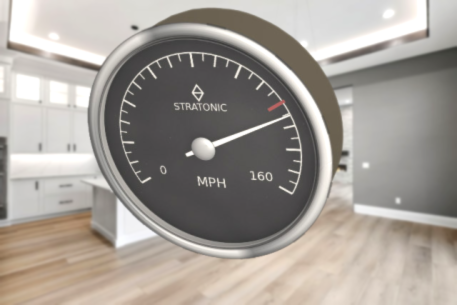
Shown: 125 mph
